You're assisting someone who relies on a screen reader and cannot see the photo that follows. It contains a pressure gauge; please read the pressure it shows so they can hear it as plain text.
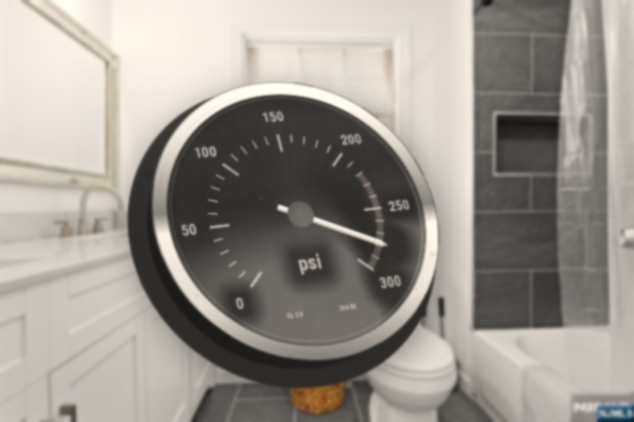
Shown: 280 psi
